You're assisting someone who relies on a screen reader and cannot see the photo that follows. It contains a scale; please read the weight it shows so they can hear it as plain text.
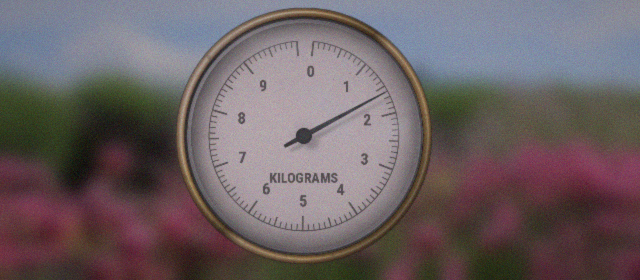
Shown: 1.6 kg
